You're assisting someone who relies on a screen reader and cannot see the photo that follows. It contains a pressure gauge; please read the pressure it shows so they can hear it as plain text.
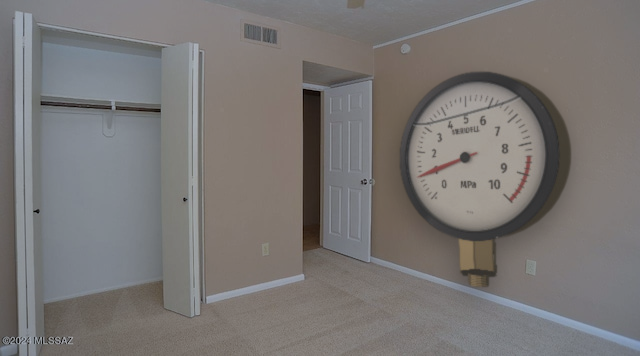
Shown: 1 MPa
